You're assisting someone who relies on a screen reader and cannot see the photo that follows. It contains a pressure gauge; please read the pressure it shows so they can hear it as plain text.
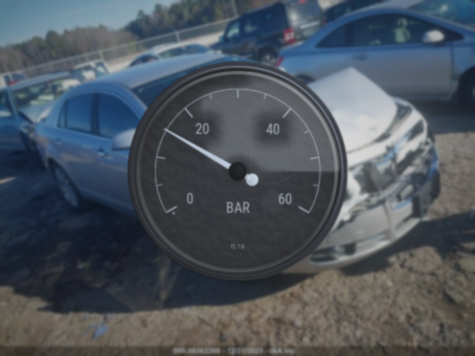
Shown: 15 bar
